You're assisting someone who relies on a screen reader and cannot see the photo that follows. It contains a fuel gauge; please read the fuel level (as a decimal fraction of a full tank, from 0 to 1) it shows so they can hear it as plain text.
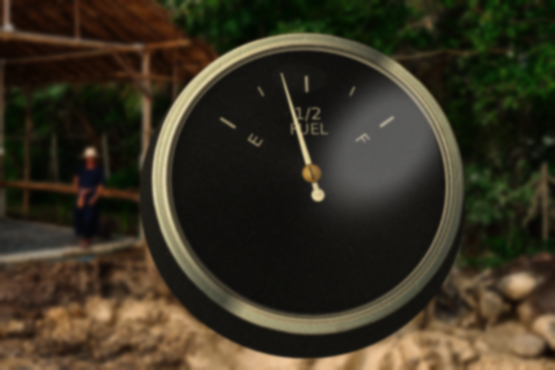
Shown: 0.375
